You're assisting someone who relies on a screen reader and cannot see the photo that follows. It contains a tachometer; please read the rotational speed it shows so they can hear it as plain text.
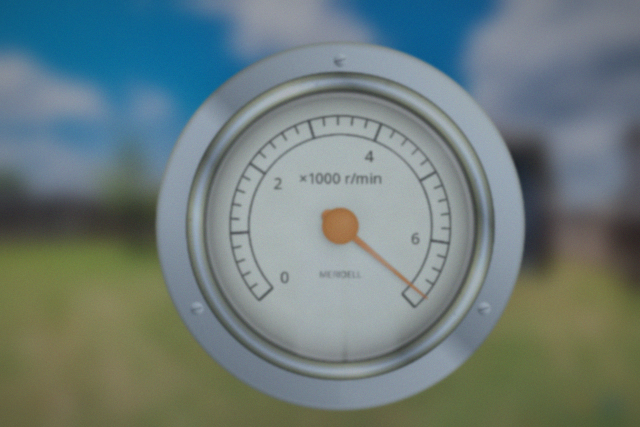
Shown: 6800 rpm
